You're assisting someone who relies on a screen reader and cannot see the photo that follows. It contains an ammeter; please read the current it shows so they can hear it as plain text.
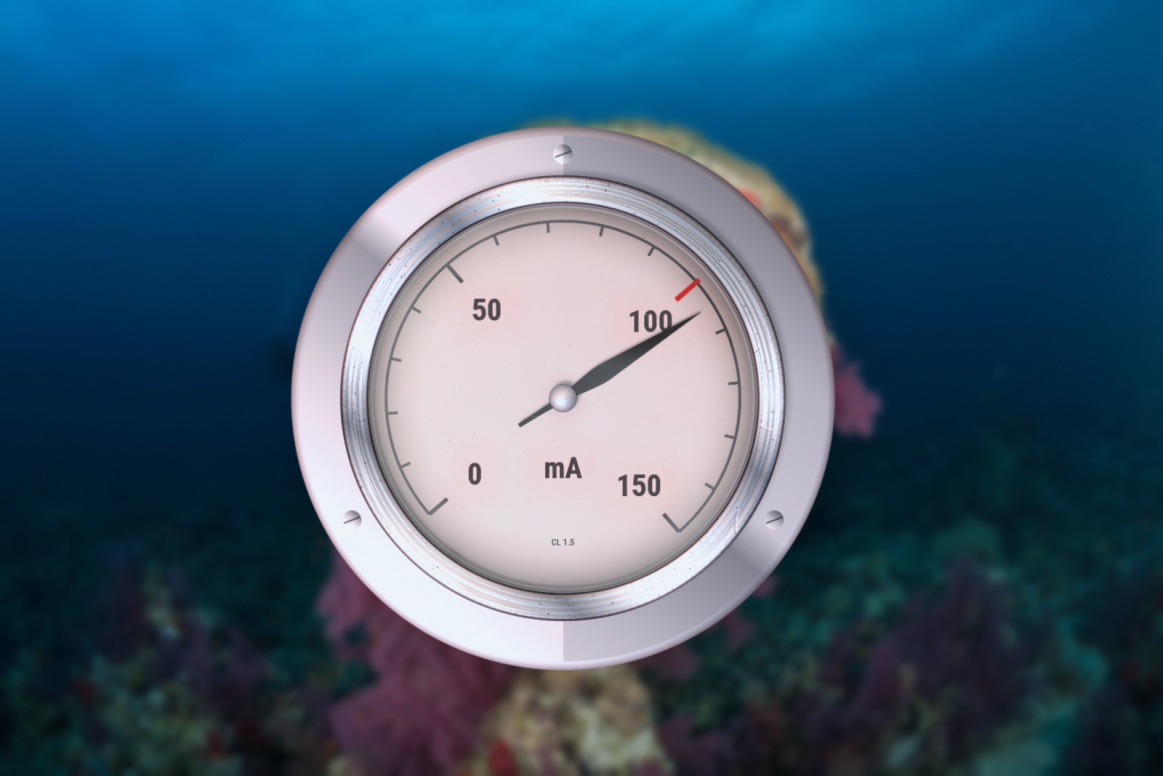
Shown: 105 mA
